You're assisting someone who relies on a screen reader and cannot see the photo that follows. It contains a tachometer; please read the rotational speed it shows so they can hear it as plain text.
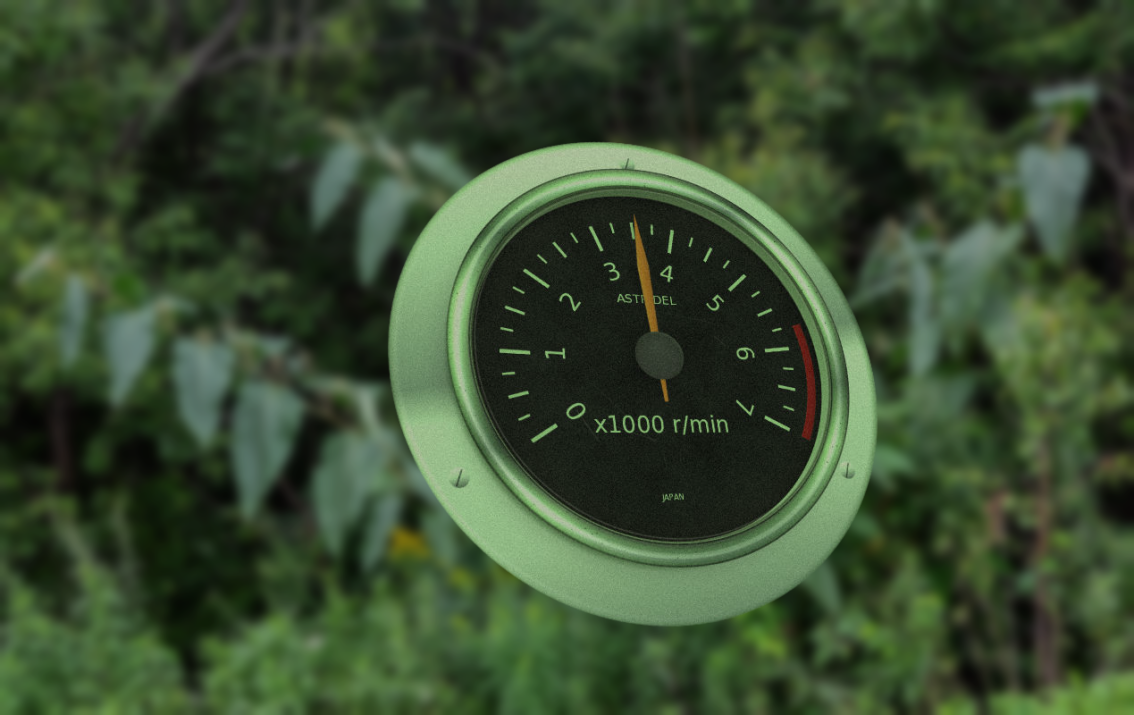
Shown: 3500 rpm
